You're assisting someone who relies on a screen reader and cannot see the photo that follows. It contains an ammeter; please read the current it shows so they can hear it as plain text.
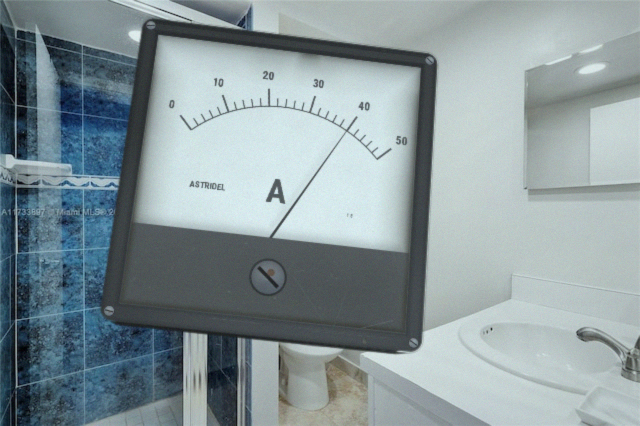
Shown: 40 A
